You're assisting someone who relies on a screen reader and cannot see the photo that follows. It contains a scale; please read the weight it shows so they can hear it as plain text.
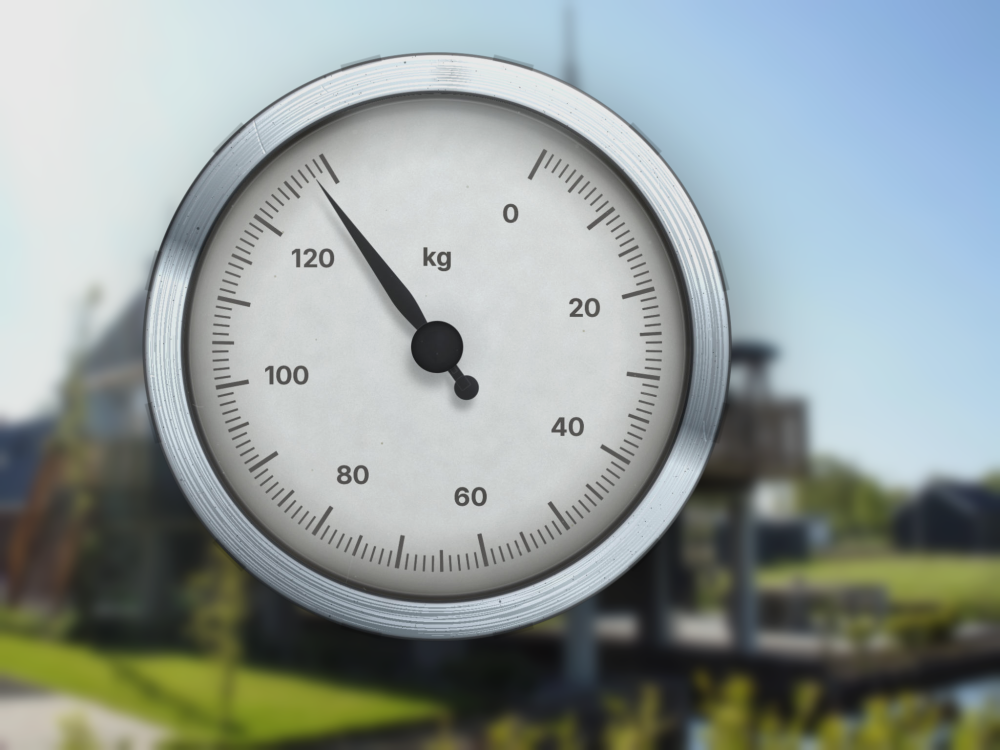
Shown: 128 kg
